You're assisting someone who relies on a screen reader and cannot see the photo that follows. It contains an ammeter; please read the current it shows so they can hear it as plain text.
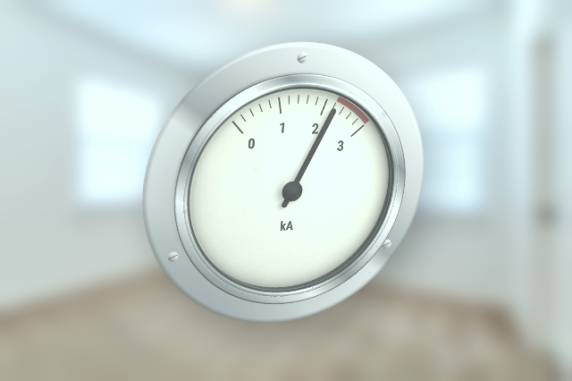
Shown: 2.2 kA
